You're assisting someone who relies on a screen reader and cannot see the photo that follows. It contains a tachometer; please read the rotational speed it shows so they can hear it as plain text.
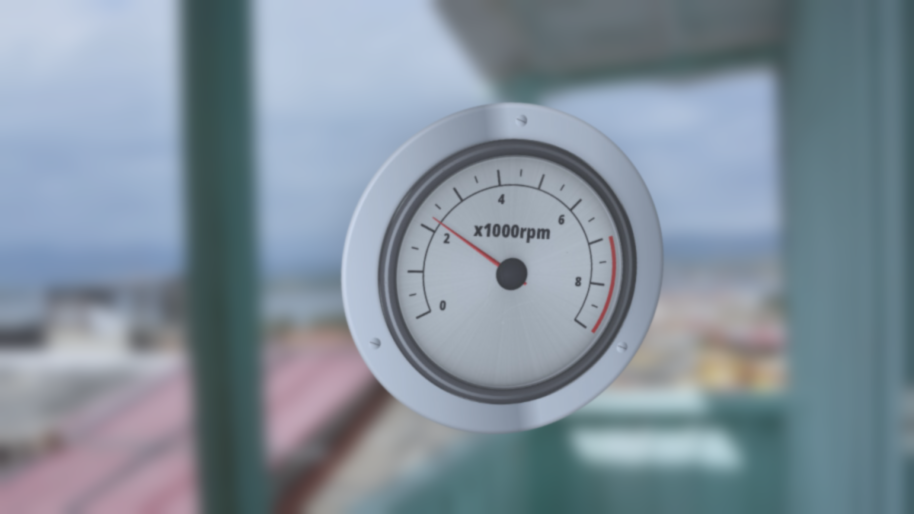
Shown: 2250 rpm
